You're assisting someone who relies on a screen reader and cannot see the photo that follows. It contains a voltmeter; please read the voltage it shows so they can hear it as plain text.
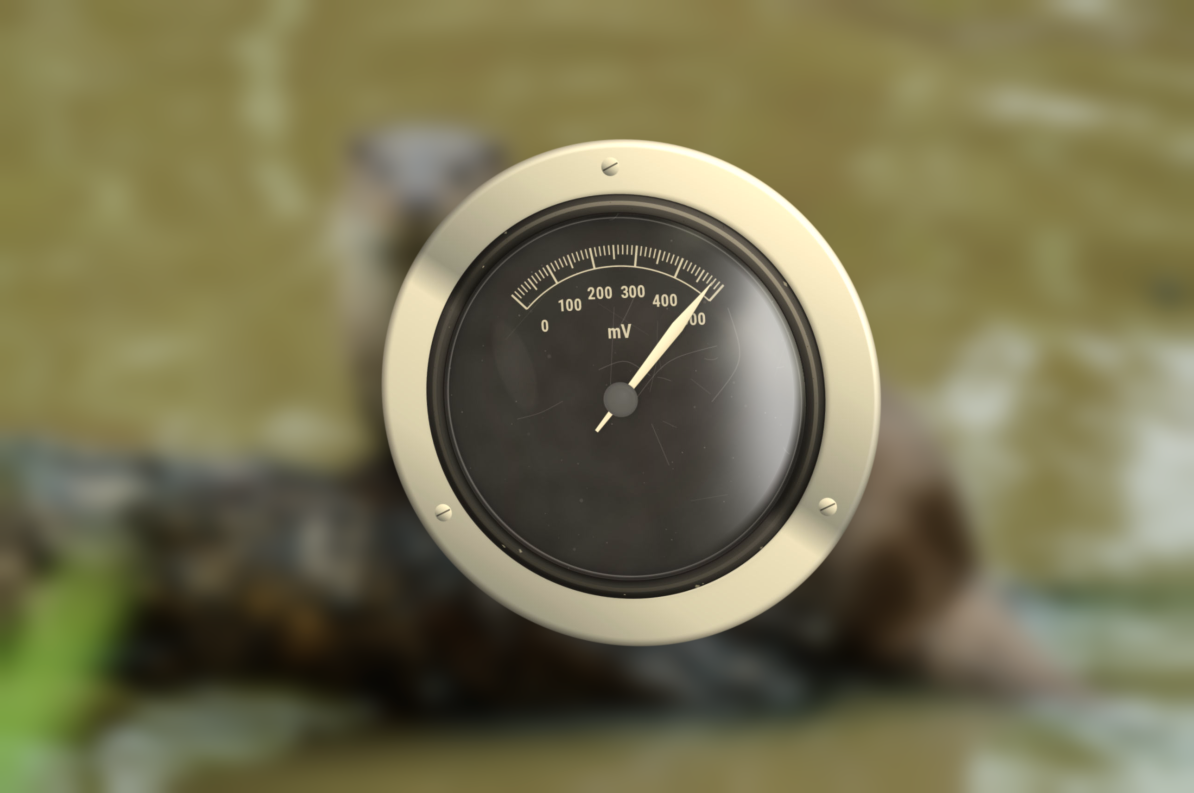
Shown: 480 mV
